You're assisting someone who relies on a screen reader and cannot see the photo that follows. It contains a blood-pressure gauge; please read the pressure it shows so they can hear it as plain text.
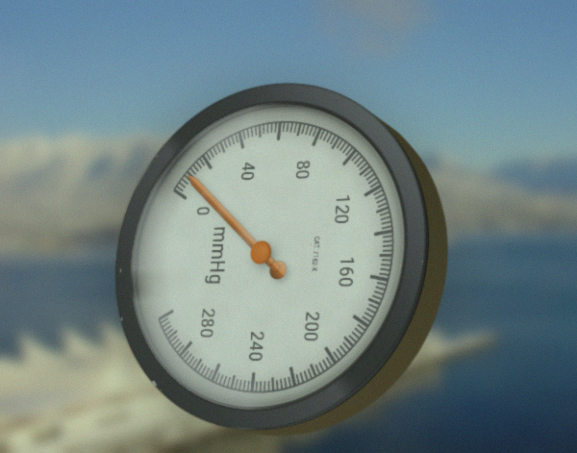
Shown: 10 mmHg
